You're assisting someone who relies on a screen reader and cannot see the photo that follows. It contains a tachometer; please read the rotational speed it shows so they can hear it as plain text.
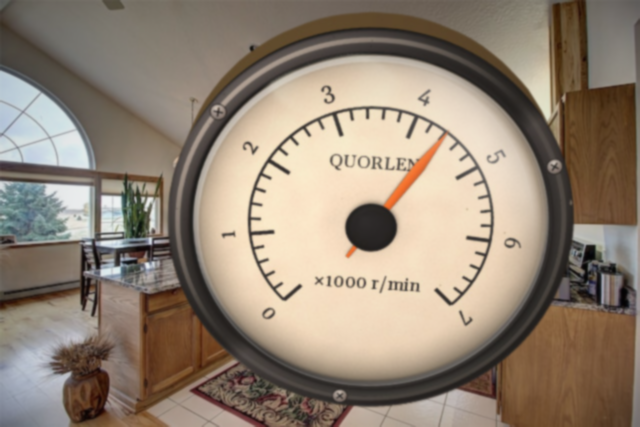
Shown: 4400 rpm
